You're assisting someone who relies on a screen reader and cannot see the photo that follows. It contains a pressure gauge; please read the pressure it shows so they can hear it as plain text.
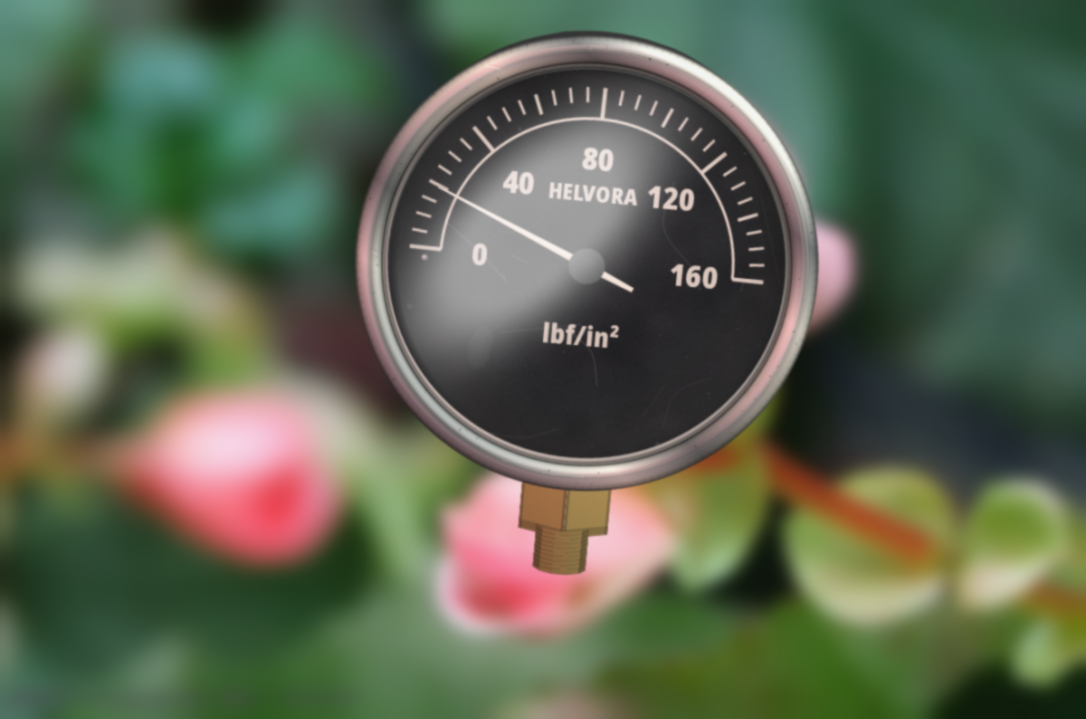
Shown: 20 psi
